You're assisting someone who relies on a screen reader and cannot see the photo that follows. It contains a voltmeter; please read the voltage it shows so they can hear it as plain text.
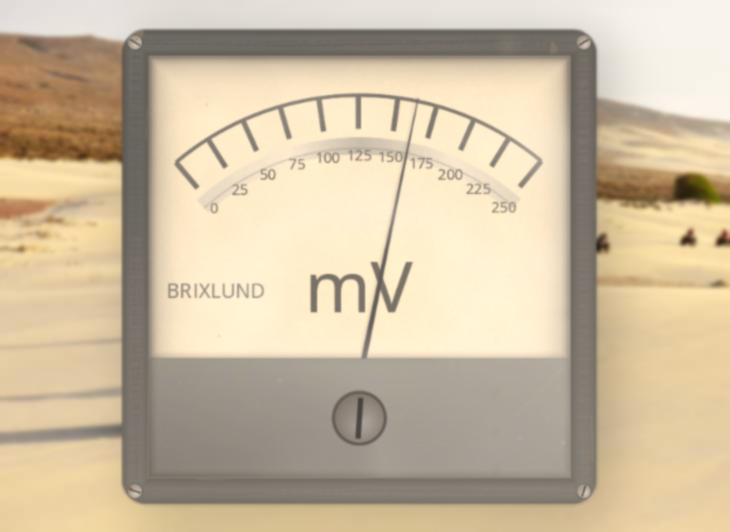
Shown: 162.5 mV
